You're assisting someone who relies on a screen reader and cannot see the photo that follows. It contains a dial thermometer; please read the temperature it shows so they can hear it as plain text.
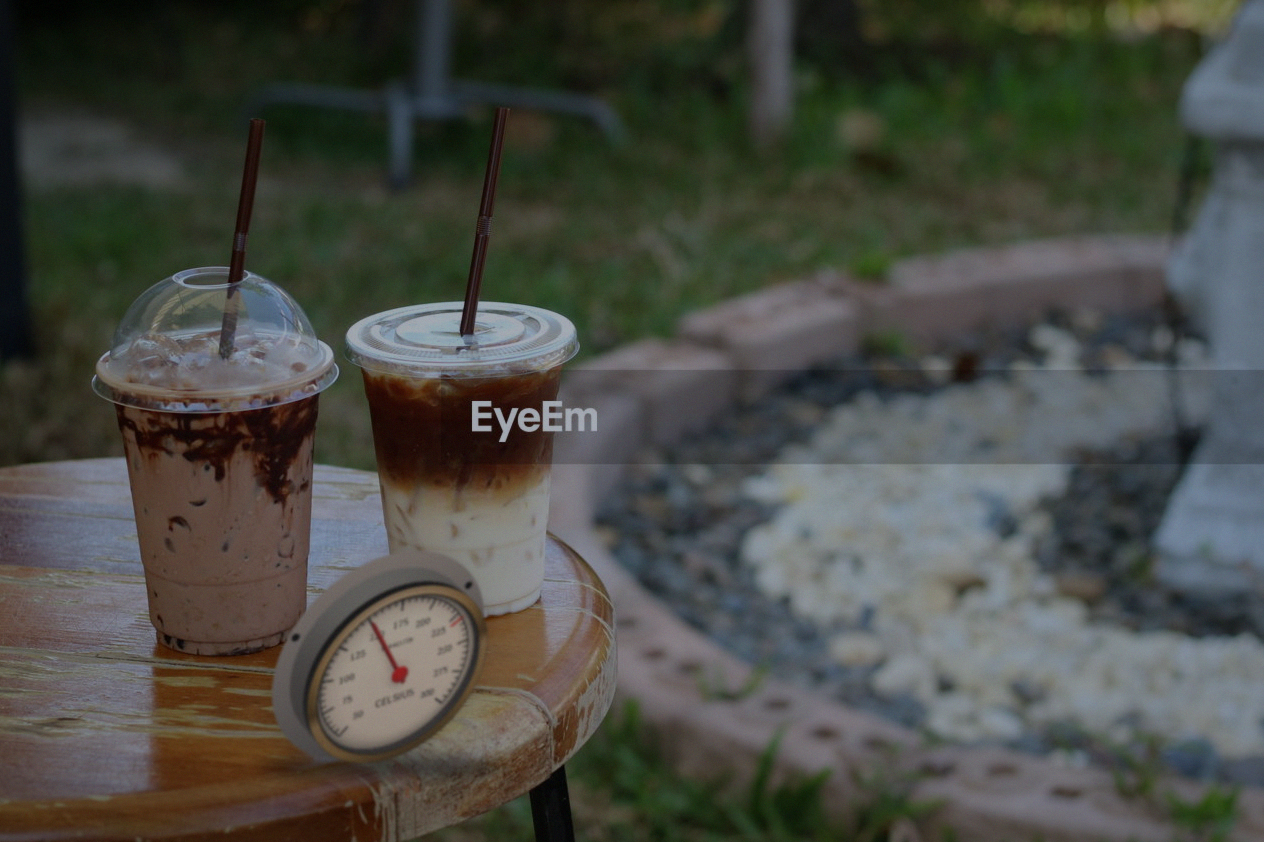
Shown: 150 °C
